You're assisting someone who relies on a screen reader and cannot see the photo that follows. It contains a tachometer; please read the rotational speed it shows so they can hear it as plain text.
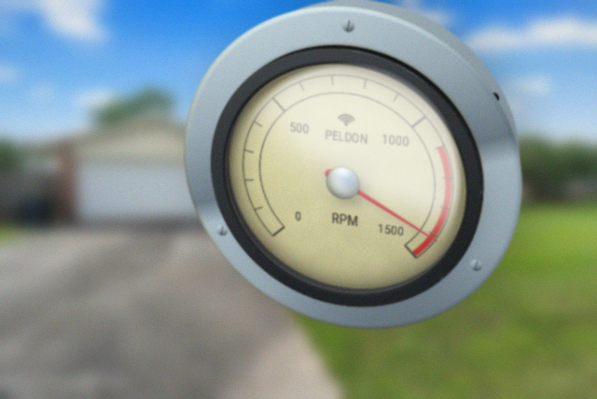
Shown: 1400 rpm
